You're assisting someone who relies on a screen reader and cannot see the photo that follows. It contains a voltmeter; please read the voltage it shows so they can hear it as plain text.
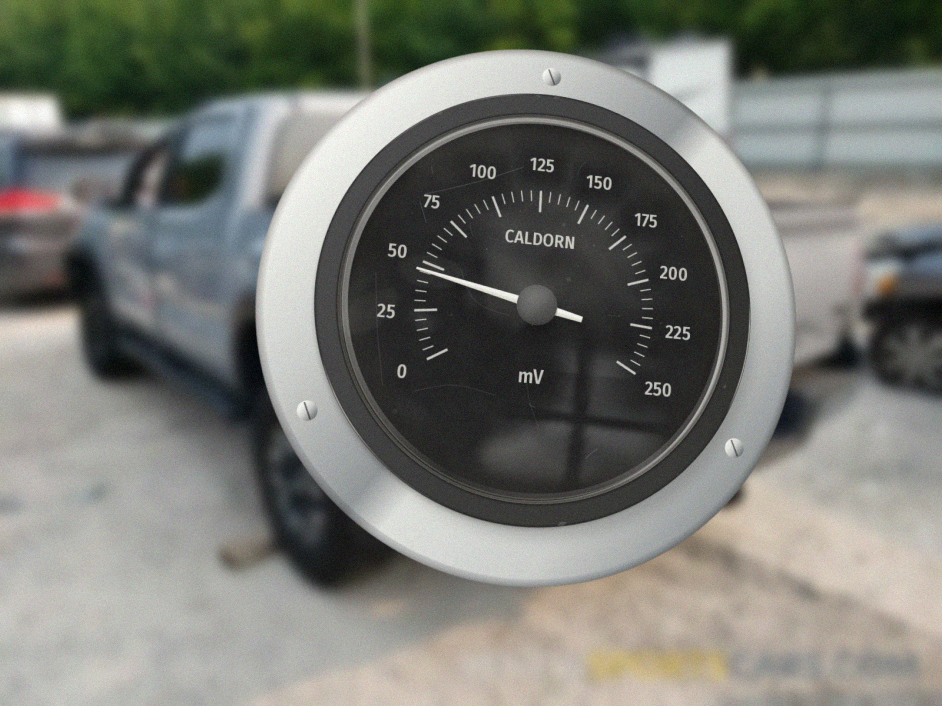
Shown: 45 mV
